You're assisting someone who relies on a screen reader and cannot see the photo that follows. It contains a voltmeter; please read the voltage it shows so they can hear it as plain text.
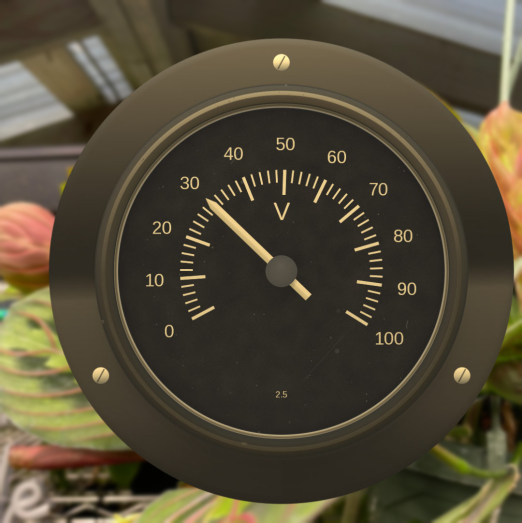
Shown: 30 V
